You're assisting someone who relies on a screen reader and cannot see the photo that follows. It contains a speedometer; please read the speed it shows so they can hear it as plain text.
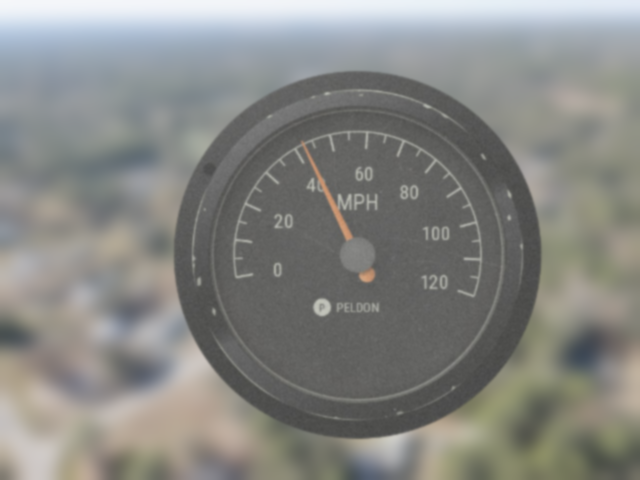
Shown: 42.5 mph
